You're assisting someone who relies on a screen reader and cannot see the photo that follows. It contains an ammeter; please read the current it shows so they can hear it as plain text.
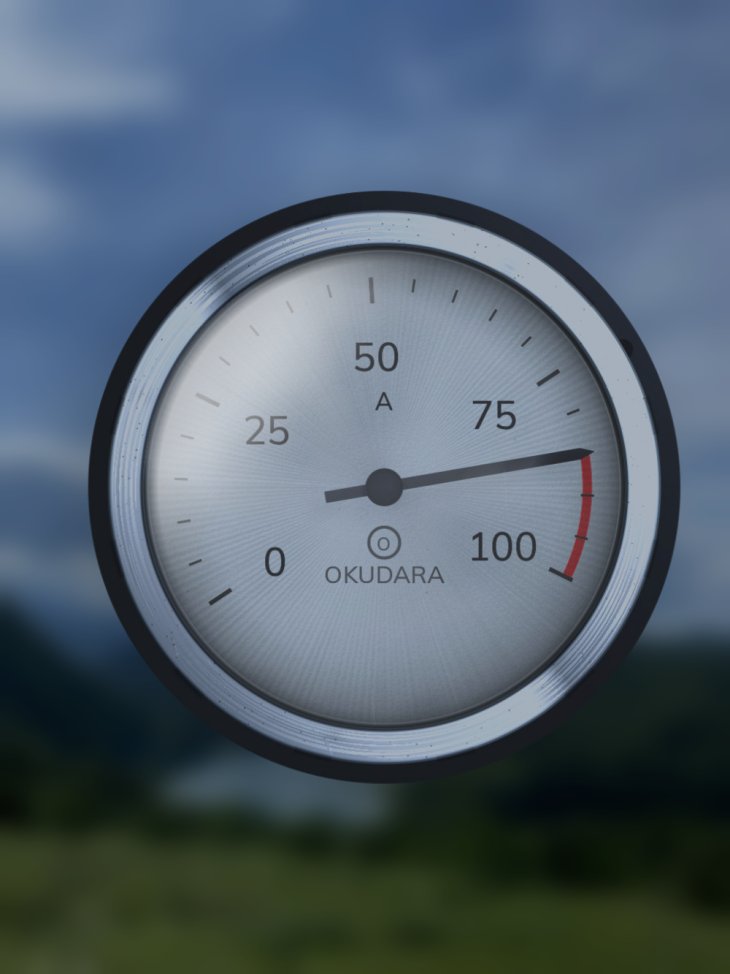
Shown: 85 A
